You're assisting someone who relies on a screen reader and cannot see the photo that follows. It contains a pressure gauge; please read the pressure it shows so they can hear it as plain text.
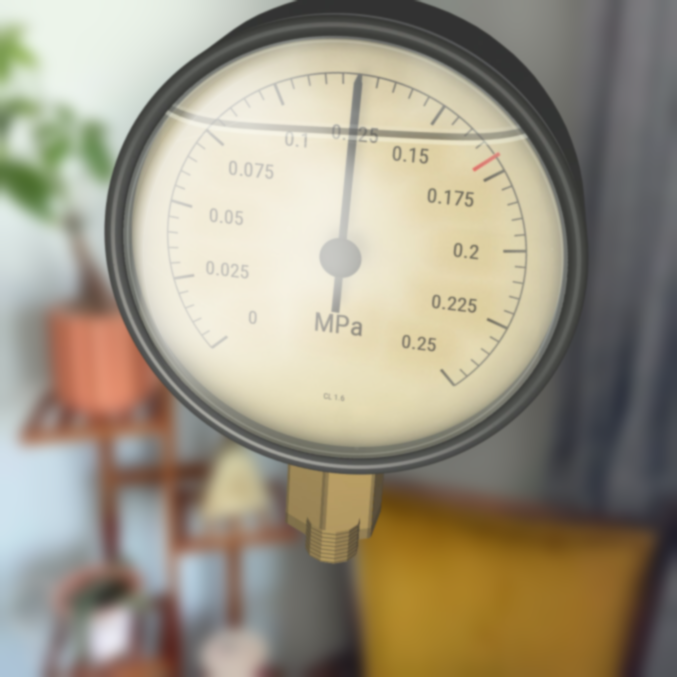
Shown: 0.125 MPa
